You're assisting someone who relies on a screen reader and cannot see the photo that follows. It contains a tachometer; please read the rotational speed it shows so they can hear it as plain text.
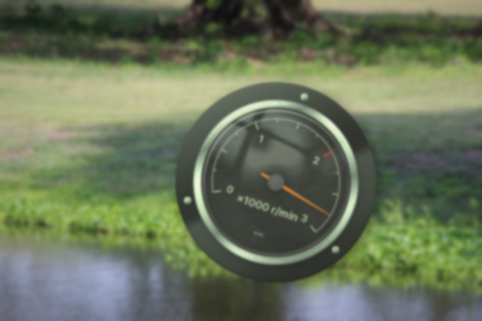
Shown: 2750 rpm
